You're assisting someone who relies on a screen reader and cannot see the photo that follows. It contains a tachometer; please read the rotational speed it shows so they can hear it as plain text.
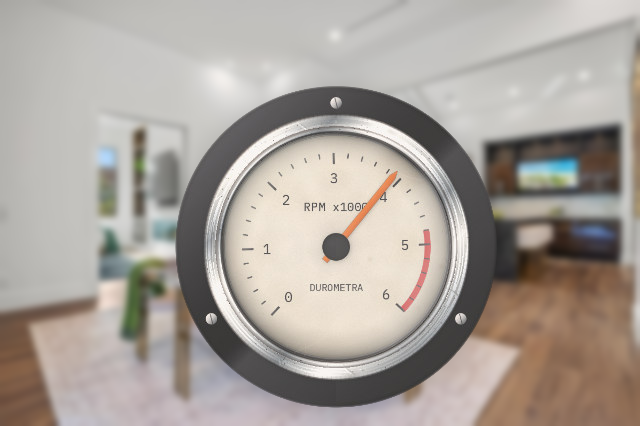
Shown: 3900 rpm
